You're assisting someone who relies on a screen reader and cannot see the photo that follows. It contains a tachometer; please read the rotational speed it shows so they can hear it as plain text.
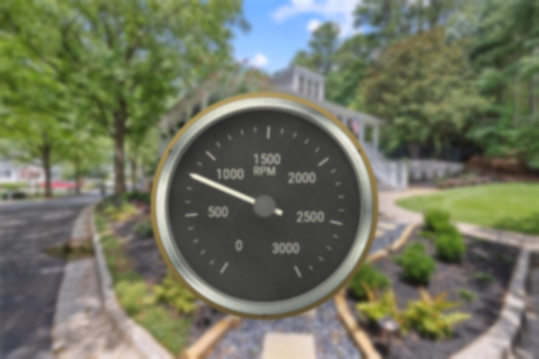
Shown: 800 rpm
